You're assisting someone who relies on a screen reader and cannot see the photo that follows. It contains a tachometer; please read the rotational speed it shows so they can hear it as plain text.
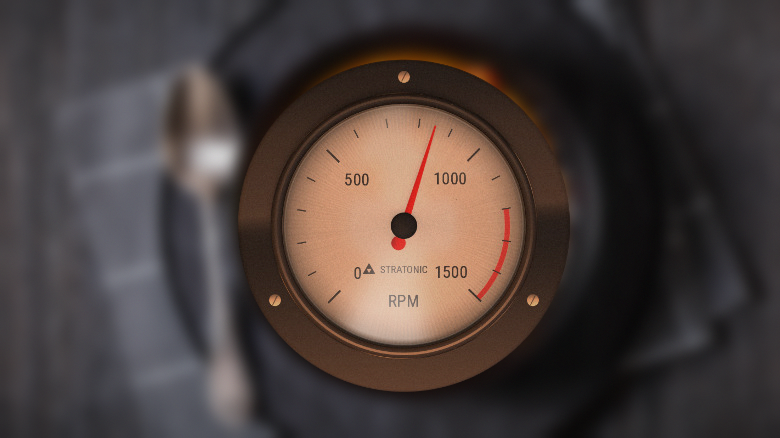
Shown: 850 rpm
